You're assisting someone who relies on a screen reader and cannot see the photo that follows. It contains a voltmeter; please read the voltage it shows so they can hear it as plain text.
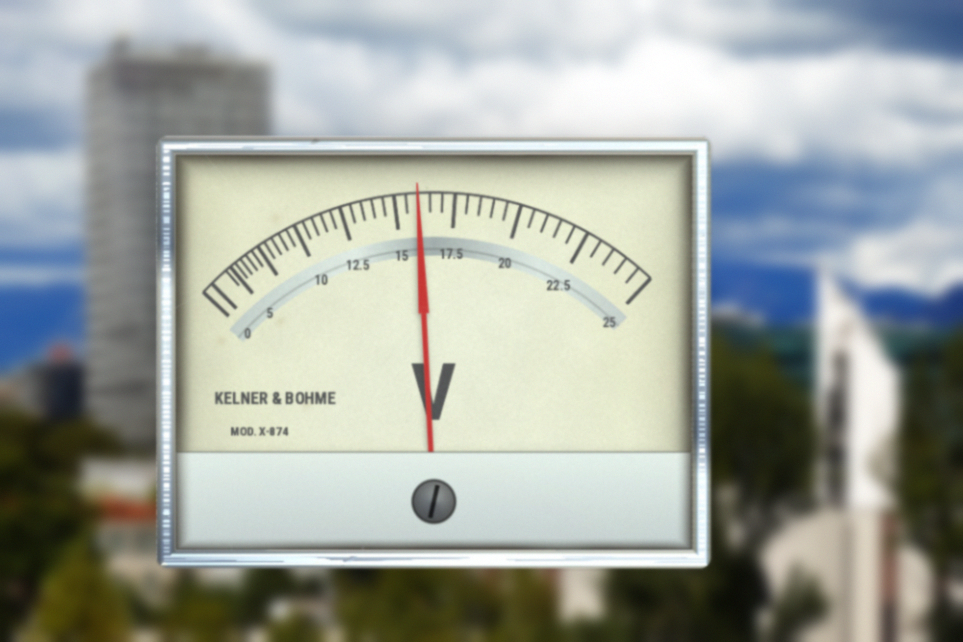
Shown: 16 V
